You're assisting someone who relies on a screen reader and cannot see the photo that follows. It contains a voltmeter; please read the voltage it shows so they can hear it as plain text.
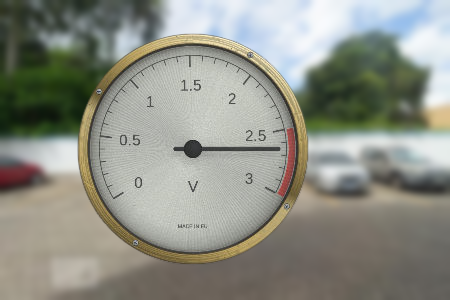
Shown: 2.65 V
